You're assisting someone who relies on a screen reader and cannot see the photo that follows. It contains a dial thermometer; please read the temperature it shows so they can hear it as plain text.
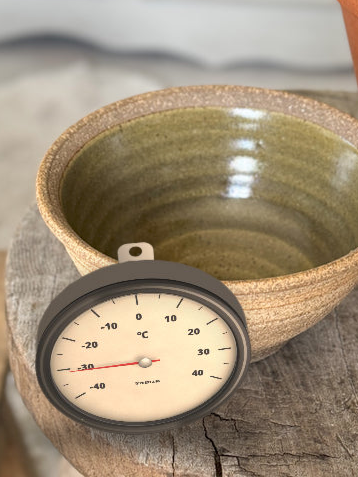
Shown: -30 °C
